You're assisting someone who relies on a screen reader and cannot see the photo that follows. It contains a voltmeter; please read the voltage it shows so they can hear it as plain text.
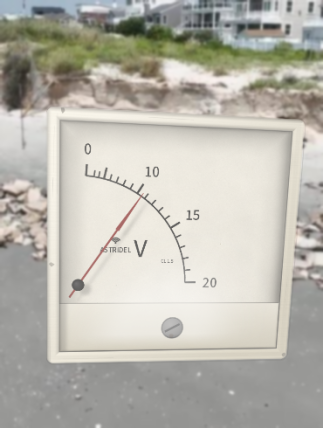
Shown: 10.5 V
